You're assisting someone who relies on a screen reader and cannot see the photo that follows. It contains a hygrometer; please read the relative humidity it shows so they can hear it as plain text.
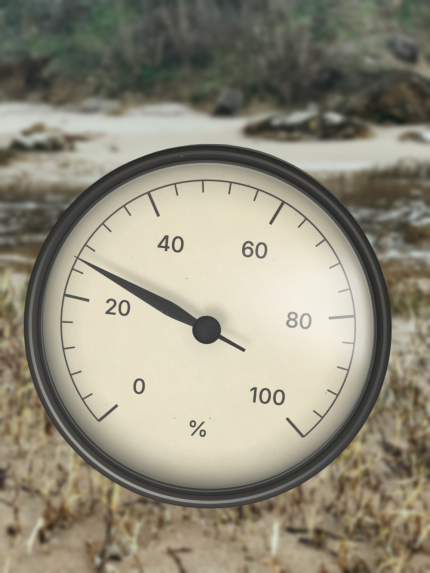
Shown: 26 %
